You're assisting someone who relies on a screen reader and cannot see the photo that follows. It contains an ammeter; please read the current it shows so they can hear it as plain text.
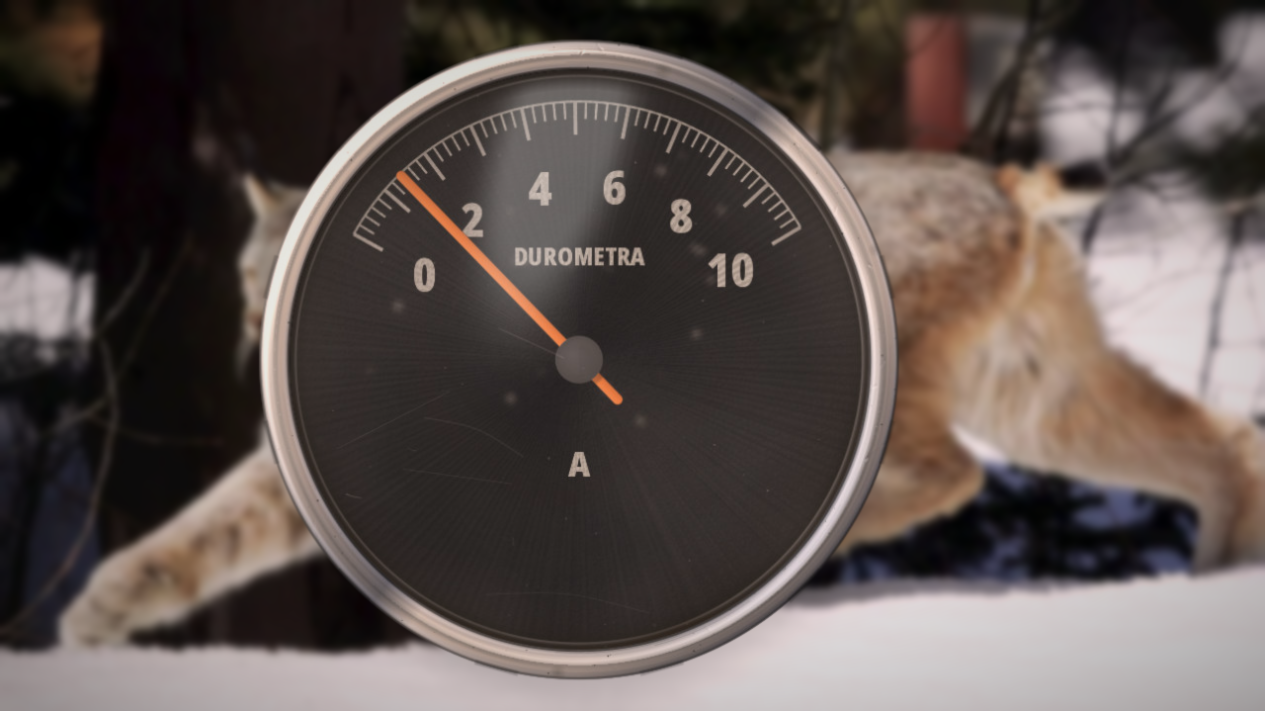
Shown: 1.4 A
